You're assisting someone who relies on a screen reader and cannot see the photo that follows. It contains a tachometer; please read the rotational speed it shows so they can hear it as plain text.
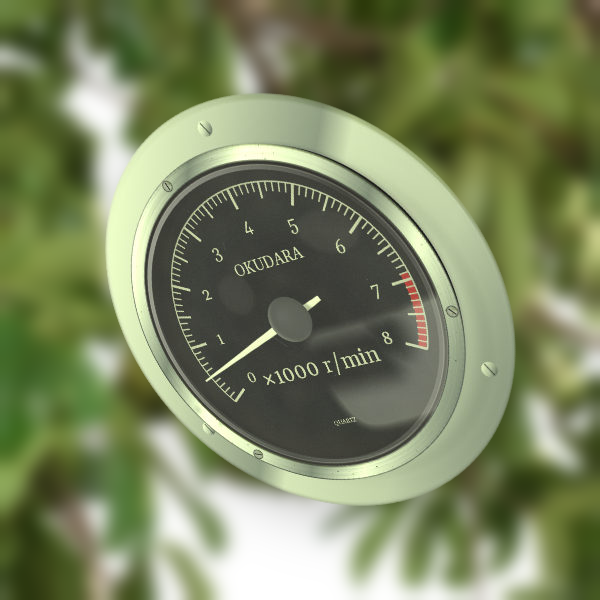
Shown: 500 rpm
